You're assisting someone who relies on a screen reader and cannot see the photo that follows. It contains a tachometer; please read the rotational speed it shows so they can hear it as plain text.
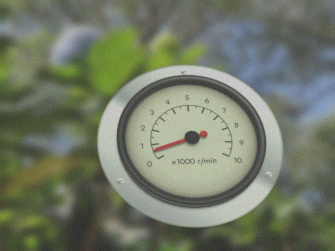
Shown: 500 rpm
